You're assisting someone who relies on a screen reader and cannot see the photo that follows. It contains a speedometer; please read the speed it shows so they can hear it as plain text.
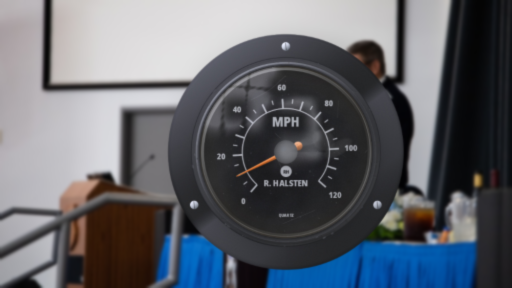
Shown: 10 mph
